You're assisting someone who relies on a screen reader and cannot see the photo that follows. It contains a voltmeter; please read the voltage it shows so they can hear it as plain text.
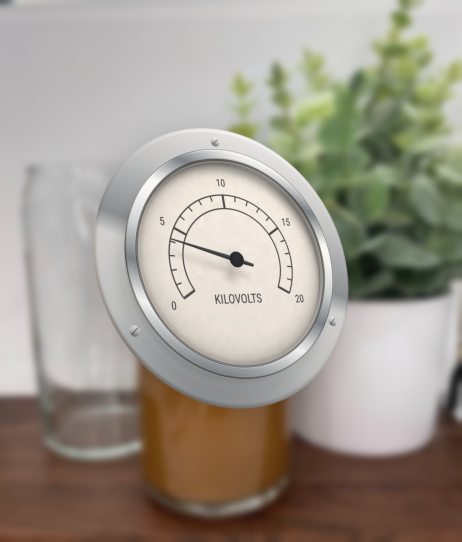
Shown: 4 kV
